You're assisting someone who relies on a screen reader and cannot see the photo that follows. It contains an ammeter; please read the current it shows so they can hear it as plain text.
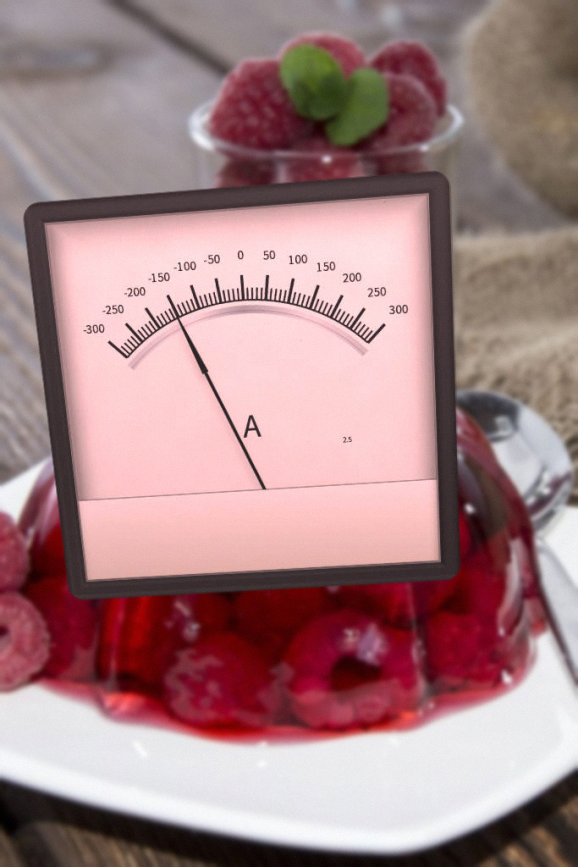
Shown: -150 A
